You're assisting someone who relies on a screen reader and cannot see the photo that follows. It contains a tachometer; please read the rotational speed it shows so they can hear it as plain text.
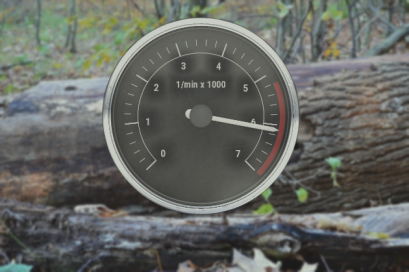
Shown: 6100 rpm
